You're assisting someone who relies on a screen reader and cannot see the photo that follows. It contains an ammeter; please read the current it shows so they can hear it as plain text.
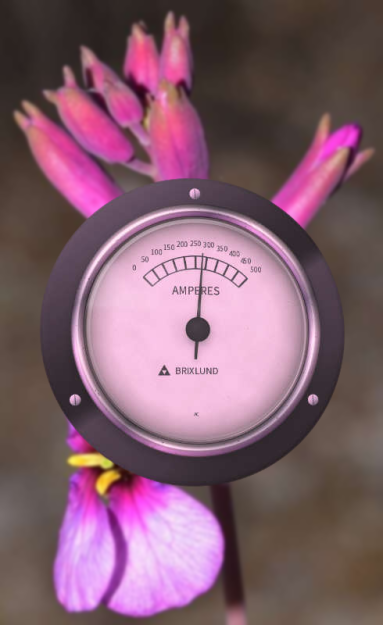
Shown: 275 A
